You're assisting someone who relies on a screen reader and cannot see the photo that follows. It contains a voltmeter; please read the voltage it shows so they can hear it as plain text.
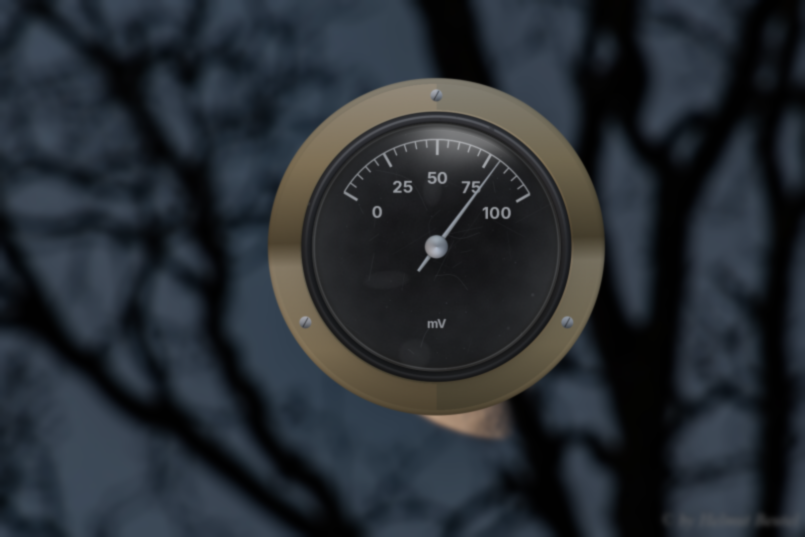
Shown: 80 mV
